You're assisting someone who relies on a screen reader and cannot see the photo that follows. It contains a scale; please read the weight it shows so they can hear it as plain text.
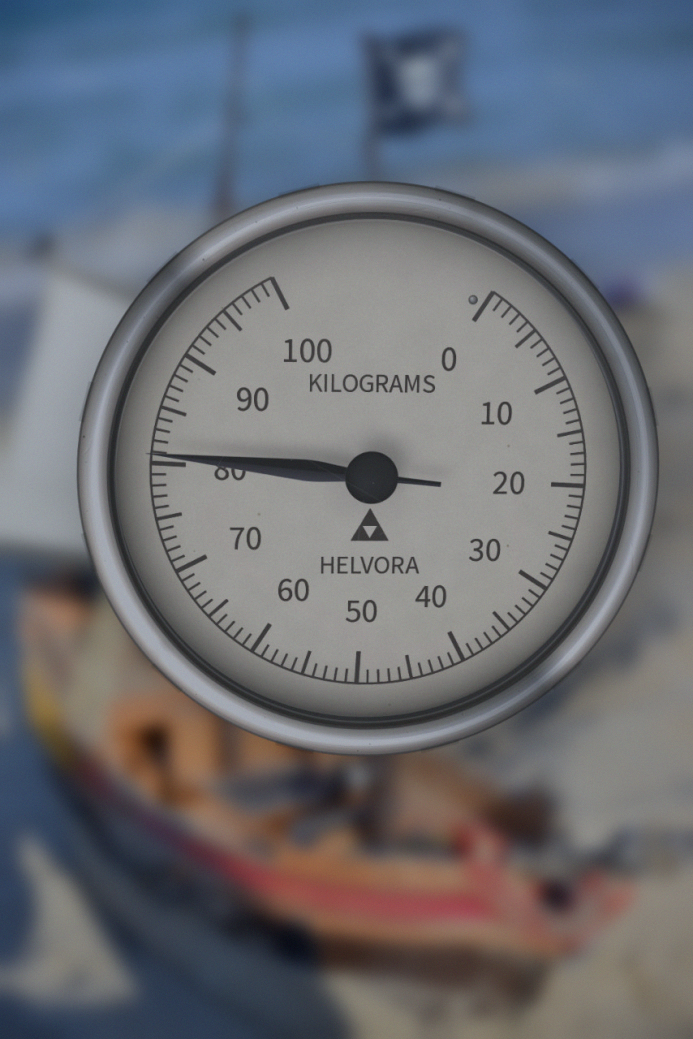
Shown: 81 kg
